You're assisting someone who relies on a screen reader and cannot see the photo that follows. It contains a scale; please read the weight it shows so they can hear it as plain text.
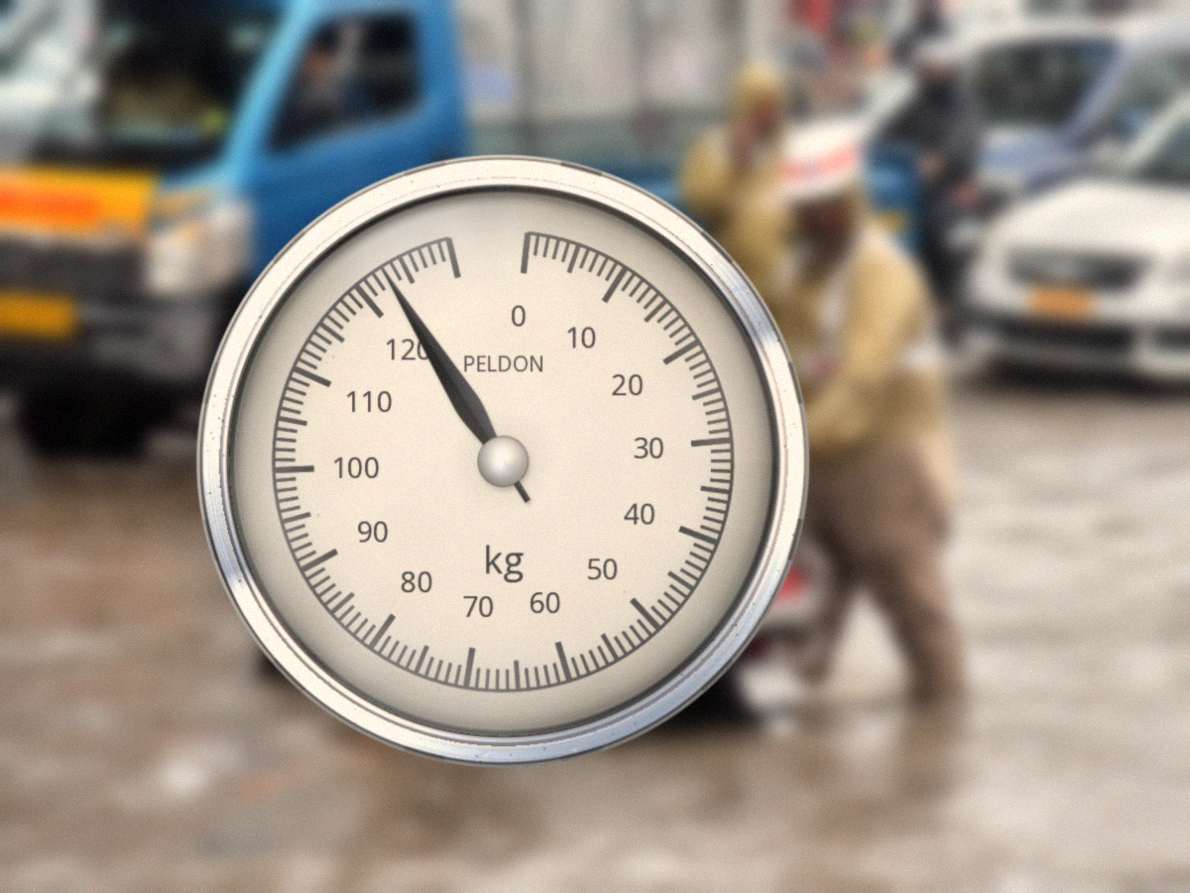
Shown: 123 kg
